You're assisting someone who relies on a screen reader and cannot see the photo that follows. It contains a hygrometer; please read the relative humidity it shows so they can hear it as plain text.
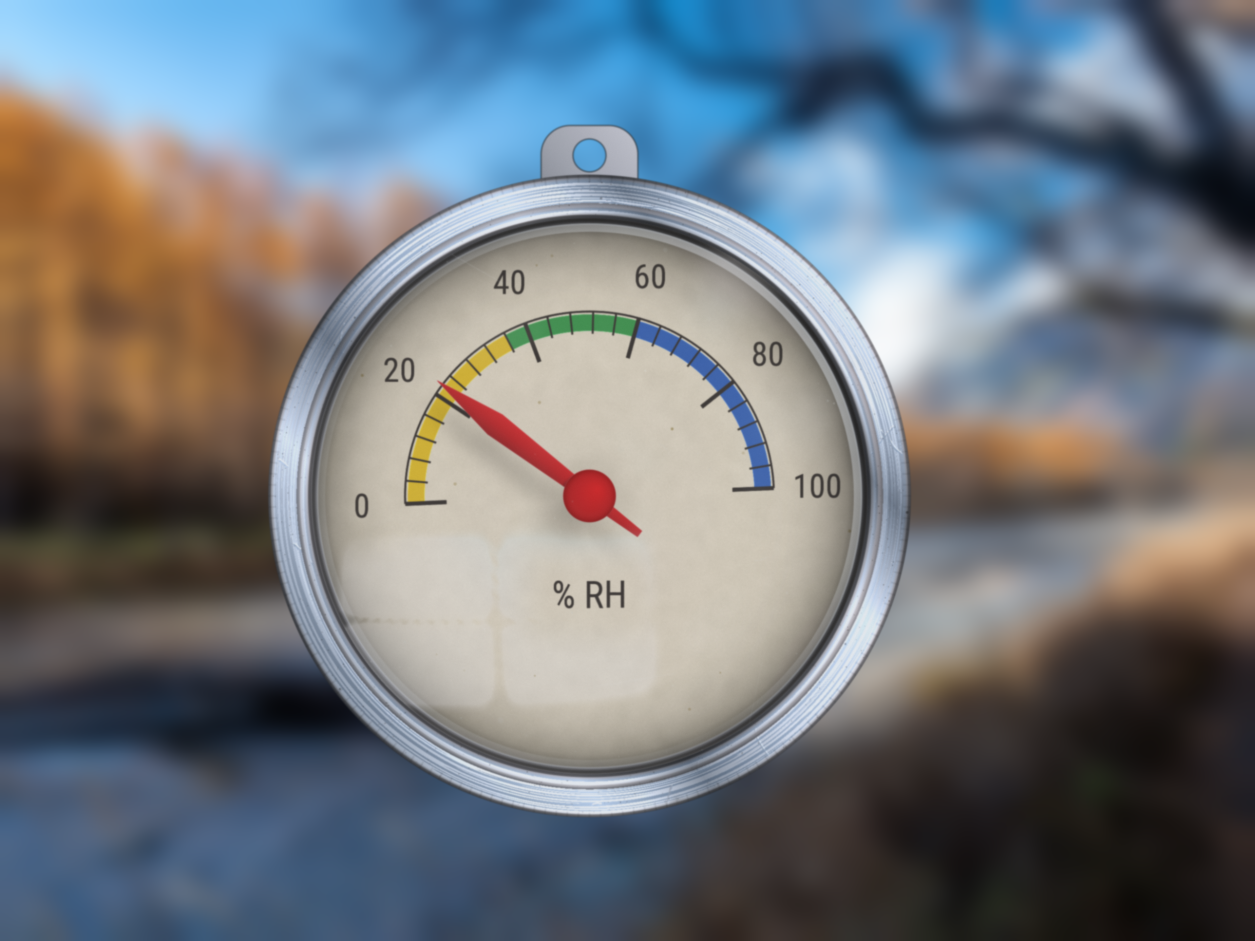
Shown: 22 %
